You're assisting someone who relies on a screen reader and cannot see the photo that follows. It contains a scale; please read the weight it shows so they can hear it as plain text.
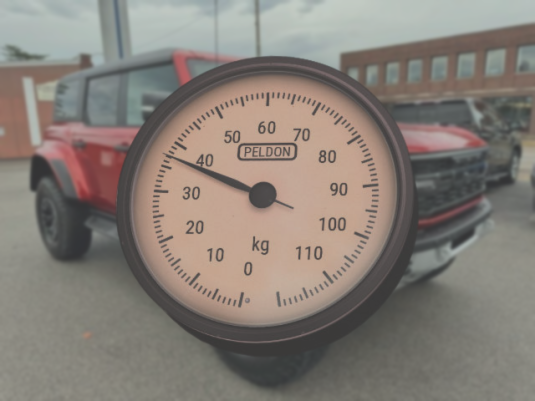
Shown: 37 kg
